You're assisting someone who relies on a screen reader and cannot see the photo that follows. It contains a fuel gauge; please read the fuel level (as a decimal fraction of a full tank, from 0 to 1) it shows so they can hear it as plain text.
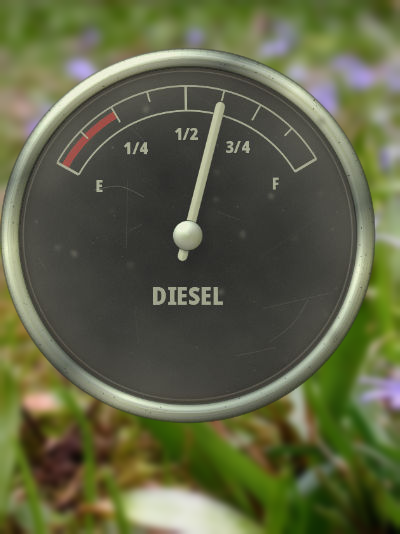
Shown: 0.625
